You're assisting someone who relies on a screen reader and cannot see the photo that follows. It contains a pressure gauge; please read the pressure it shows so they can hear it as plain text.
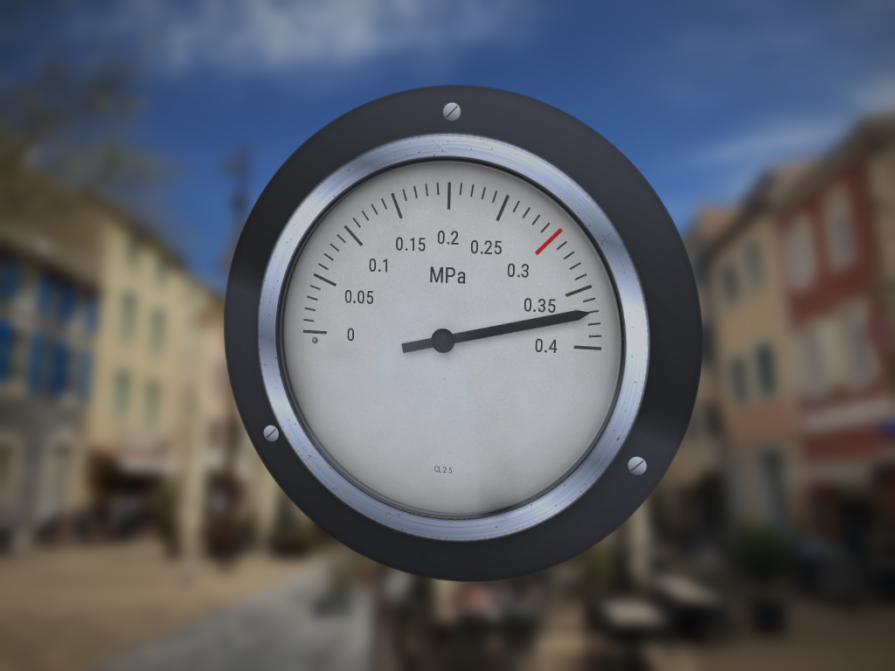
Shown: 0.37 MPa
